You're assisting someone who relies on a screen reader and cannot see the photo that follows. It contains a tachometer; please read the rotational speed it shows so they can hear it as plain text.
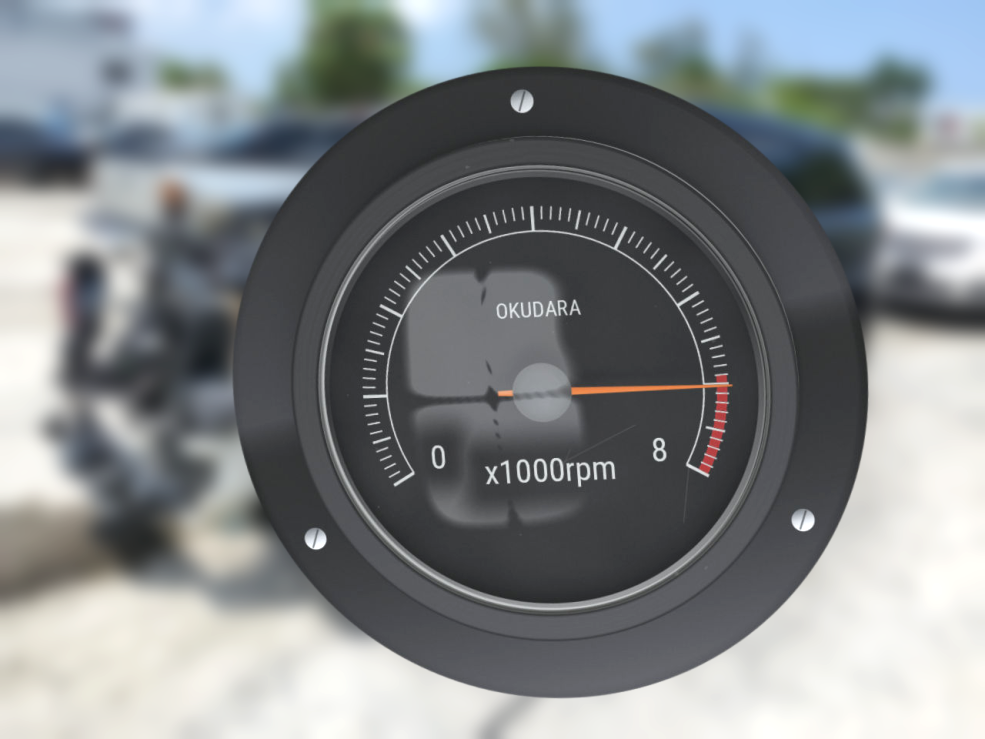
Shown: 7000 rpm
